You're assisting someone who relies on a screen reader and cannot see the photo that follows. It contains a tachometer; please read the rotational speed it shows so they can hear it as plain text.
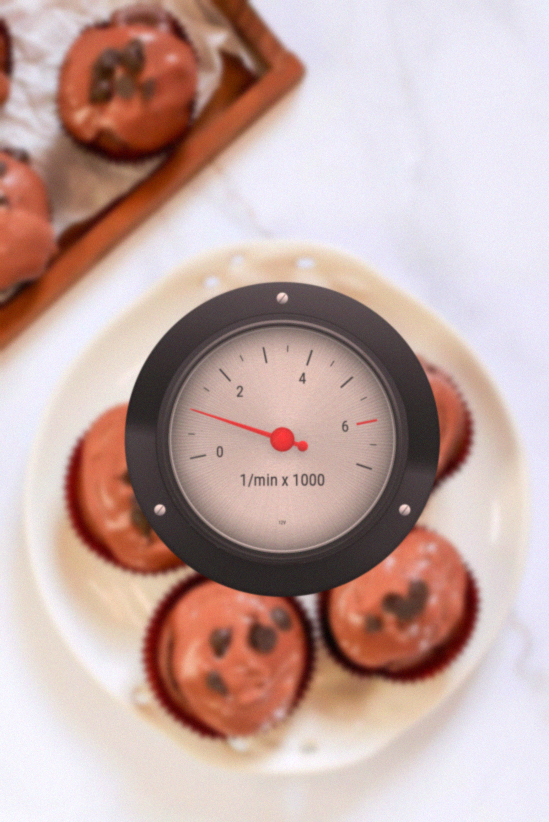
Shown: 1000 rpm
